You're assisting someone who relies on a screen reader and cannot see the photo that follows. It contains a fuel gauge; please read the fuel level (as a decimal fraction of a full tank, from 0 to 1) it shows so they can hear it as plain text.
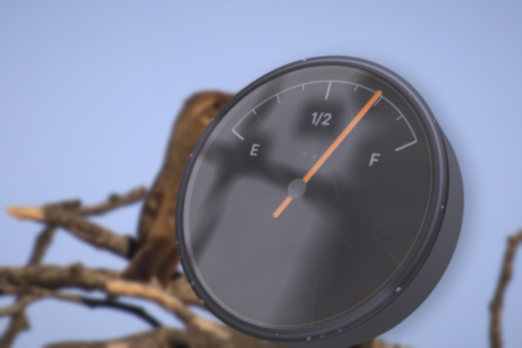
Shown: 0.75
